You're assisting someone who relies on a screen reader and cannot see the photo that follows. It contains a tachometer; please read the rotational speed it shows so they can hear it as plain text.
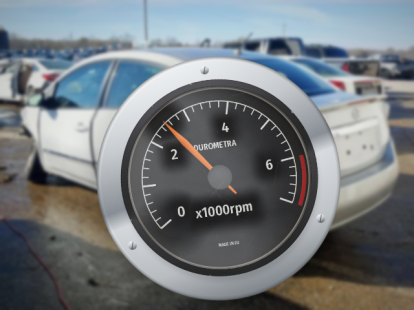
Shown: 2500 rpm
